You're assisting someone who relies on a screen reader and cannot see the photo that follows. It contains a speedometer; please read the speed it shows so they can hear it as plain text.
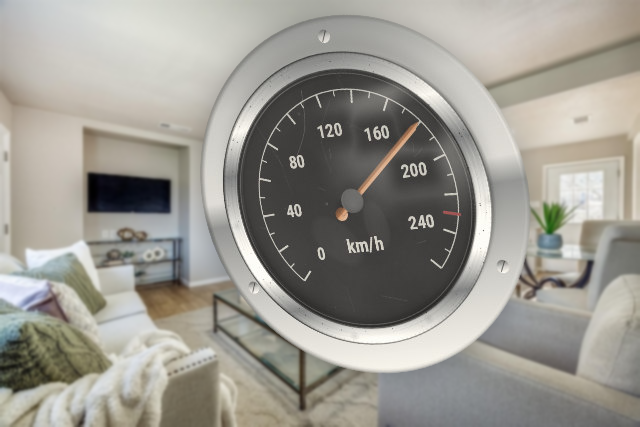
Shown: 180 km/h
